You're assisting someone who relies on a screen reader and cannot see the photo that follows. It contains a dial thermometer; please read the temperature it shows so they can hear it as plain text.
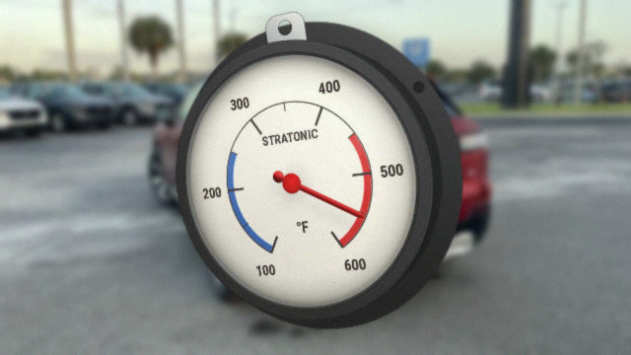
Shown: 550 °F
